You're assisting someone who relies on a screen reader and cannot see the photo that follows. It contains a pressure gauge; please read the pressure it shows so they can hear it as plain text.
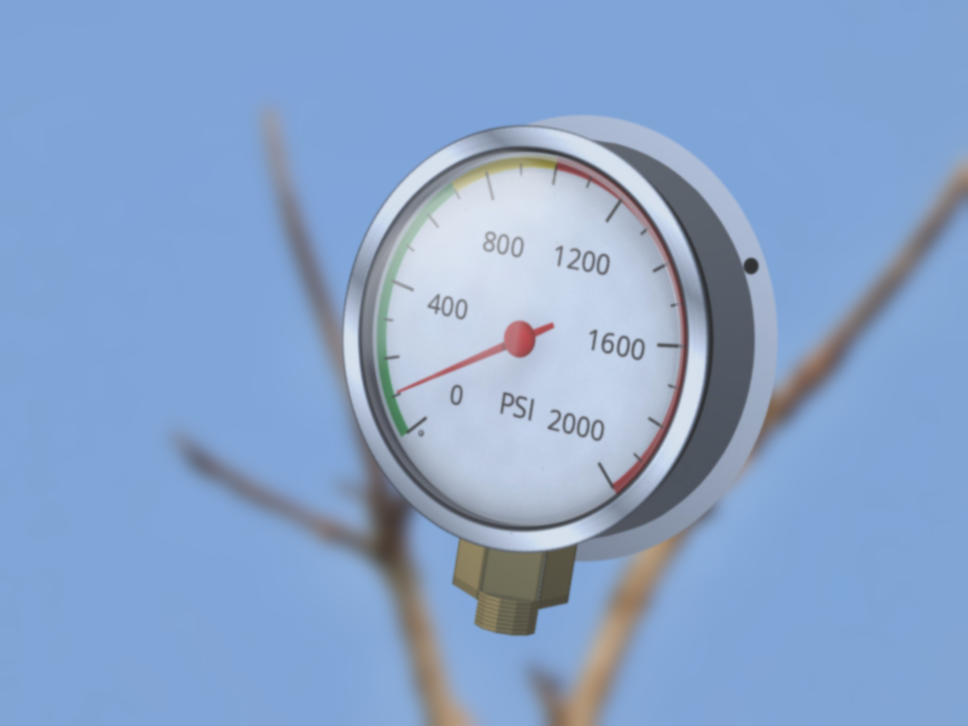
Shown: 100 psi
